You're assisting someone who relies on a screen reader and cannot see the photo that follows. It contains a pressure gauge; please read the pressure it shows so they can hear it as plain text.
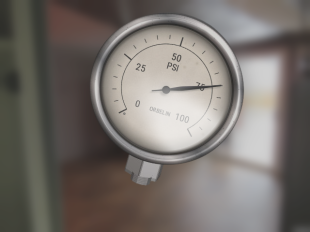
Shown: 75 psi
